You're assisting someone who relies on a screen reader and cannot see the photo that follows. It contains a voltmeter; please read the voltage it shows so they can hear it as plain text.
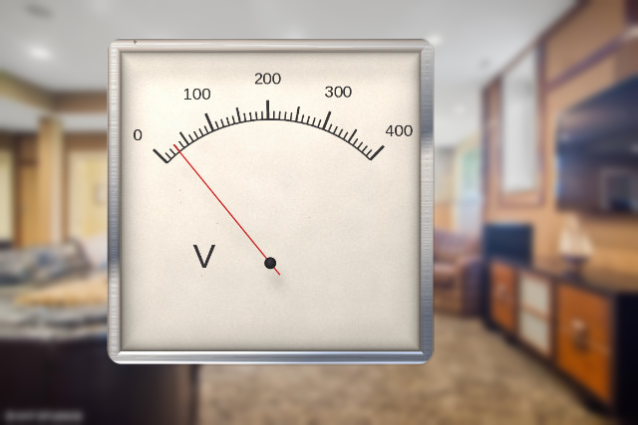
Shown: 30 V
